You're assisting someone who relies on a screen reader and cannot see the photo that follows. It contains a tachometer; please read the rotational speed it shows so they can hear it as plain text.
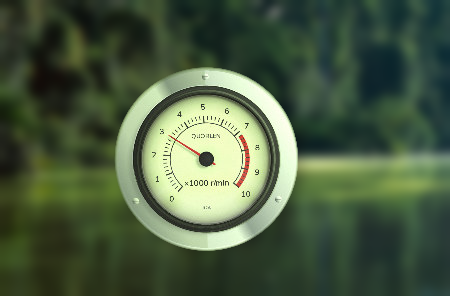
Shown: 3000 rpm
